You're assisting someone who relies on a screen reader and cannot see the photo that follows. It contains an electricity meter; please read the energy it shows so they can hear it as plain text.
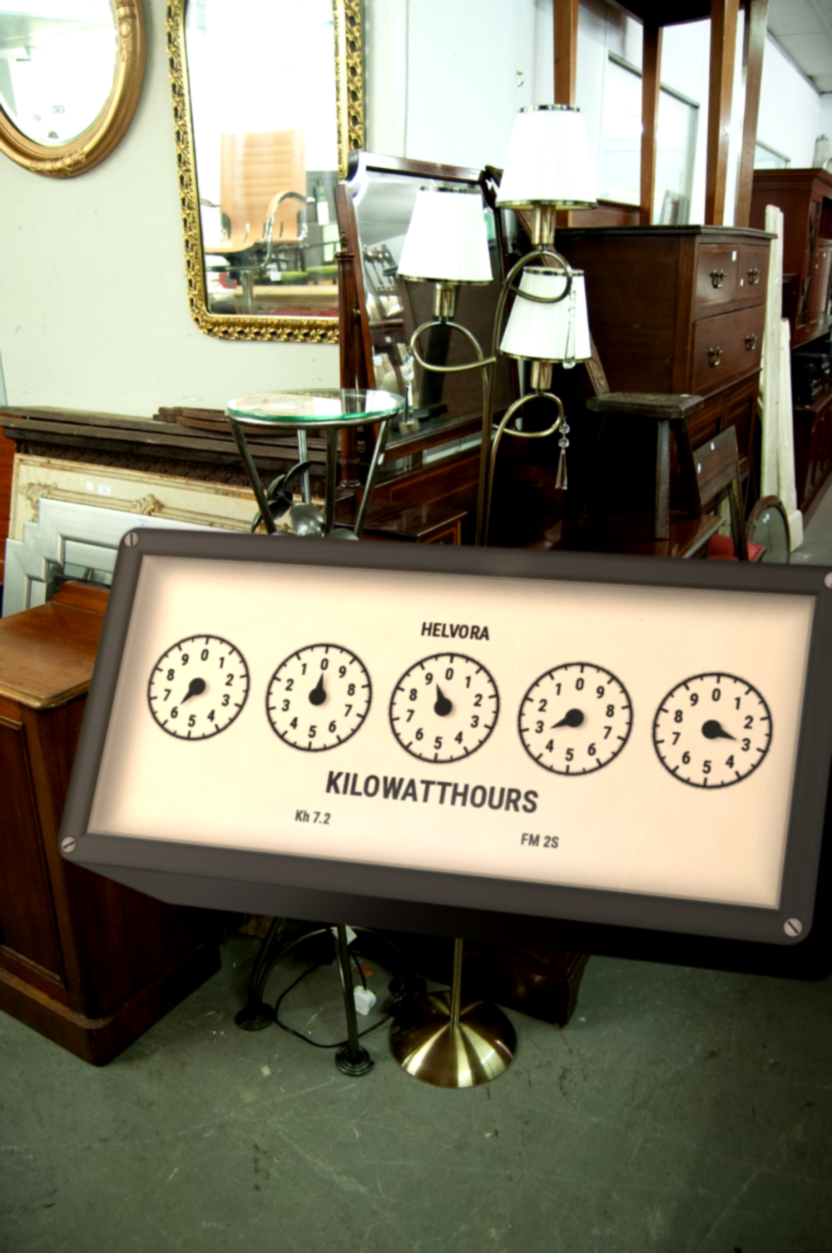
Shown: 59933 kWh
